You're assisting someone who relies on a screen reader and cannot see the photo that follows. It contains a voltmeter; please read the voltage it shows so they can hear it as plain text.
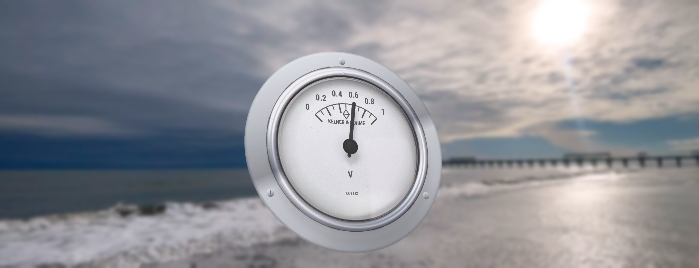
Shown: 0.6 V
